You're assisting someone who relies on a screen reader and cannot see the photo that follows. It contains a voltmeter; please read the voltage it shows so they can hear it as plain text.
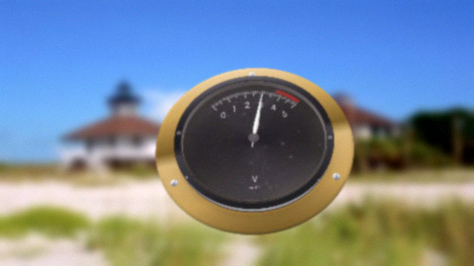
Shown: 3 V
